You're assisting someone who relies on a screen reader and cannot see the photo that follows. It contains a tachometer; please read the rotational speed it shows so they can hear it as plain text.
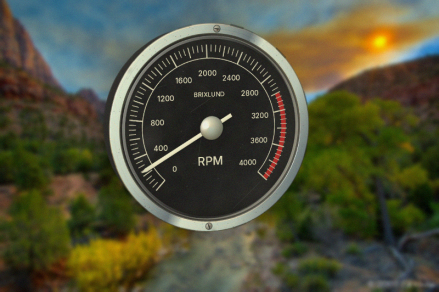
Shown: 250 rpm
